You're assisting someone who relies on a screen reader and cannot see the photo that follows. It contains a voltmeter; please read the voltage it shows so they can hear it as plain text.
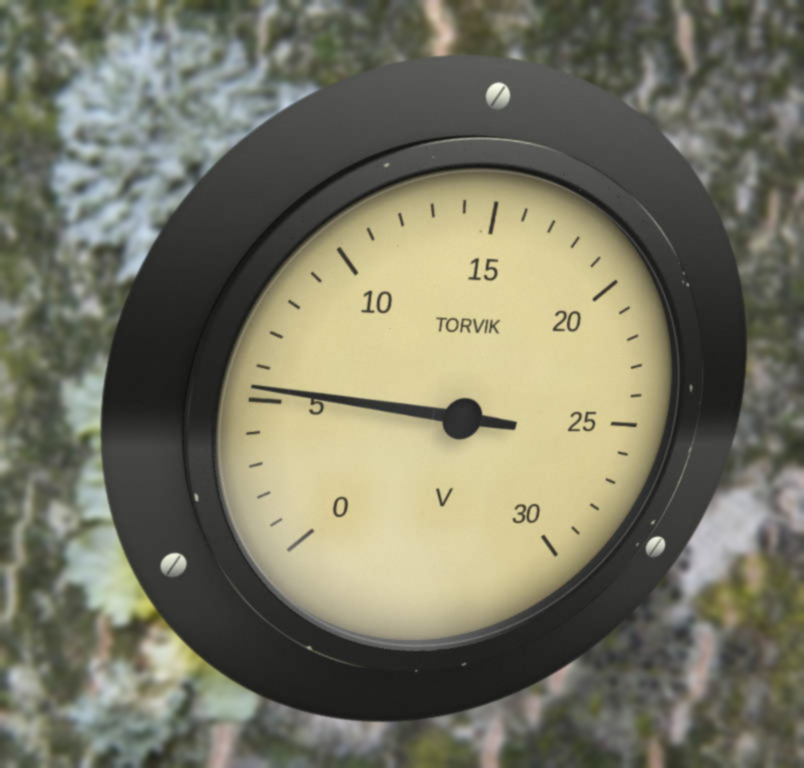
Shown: 5.5 V
